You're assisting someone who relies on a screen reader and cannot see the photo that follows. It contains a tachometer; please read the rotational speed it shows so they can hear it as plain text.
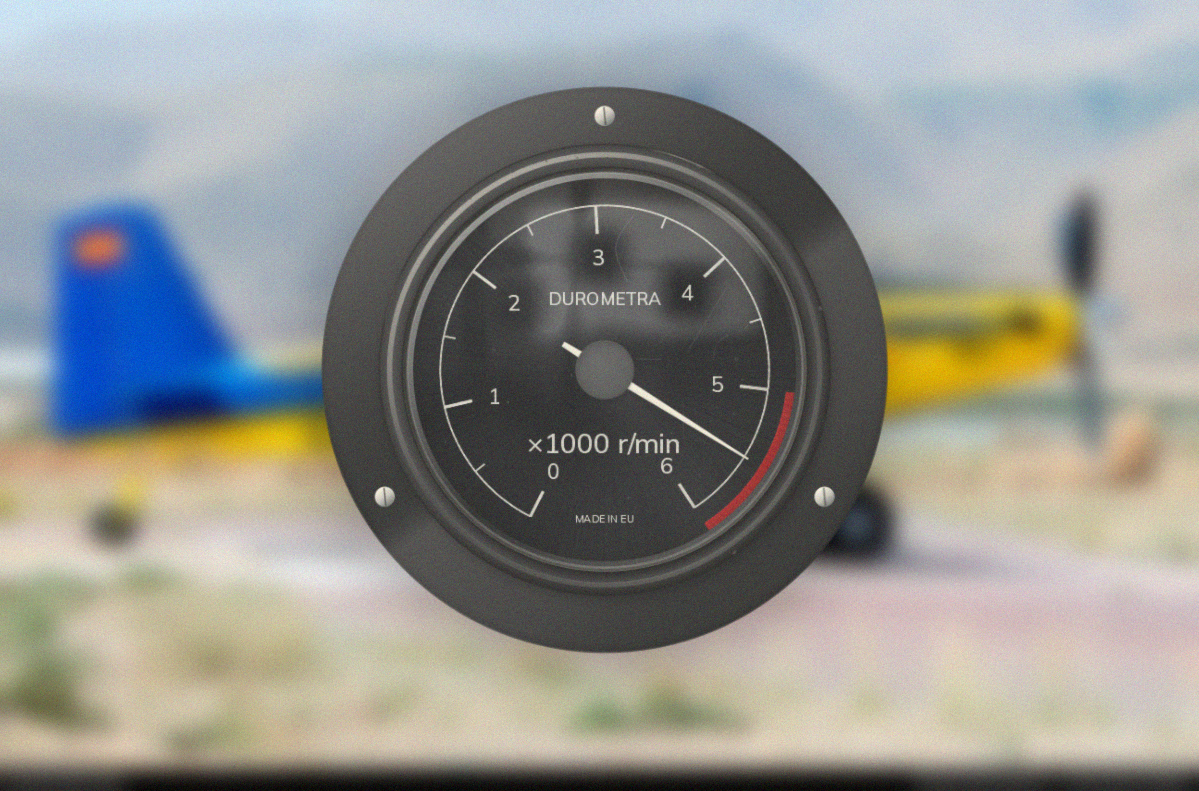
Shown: 5500 rpm
